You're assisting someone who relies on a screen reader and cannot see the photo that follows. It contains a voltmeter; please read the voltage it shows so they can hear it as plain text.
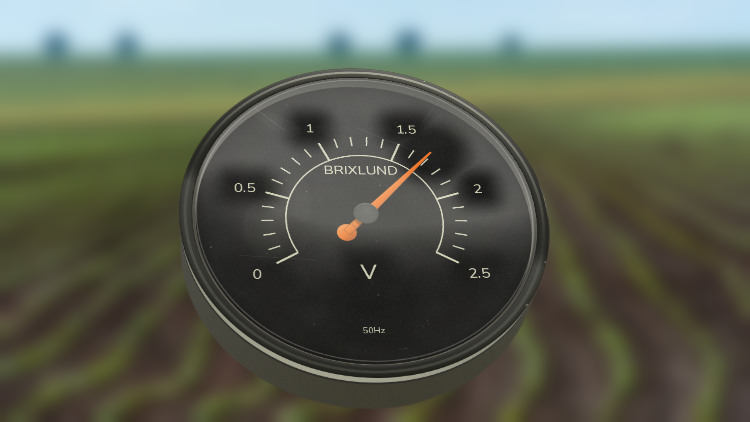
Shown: 1.7 V
